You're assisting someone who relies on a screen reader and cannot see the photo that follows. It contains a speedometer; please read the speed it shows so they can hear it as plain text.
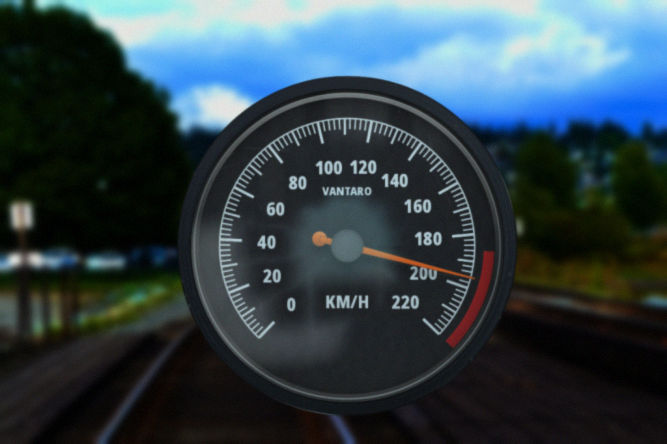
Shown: 196 km/h
